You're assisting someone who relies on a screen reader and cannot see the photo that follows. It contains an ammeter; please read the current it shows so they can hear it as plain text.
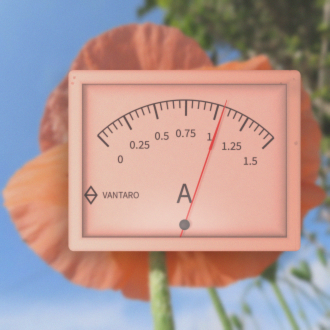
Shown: 1.05 A
